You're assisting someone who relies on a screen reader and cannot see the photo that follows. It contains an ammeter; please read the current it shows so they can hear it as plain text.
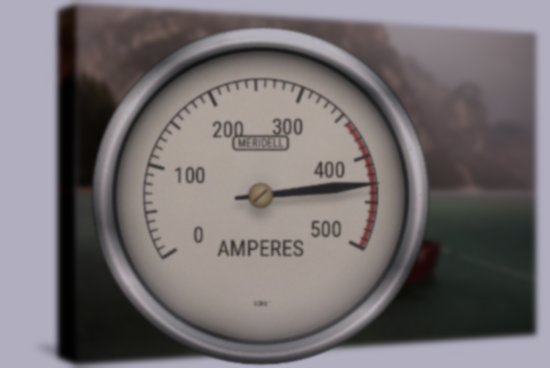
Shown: 430 A
